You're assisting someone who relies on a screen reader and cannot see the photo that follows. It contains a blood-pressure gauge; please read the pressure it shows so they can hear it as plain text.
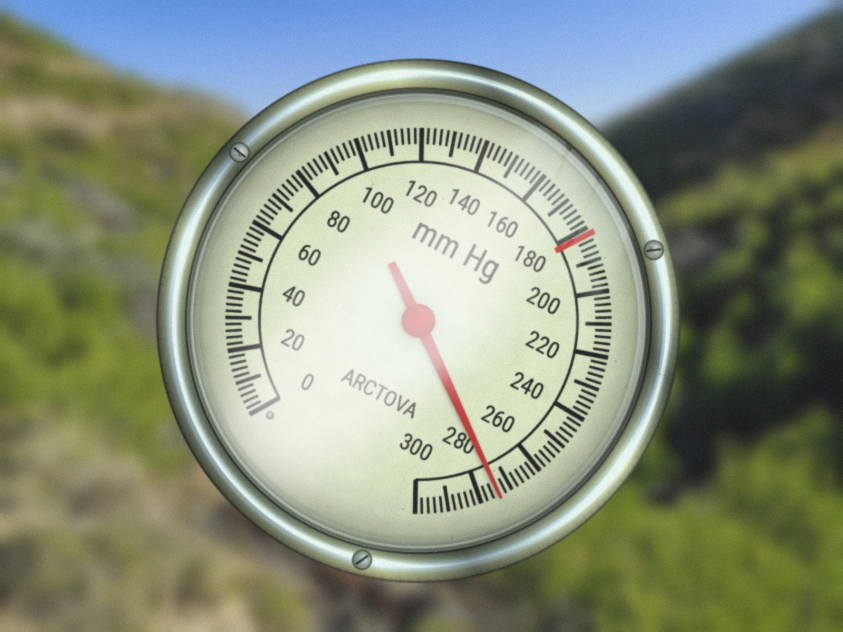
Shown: 274 mmHg
